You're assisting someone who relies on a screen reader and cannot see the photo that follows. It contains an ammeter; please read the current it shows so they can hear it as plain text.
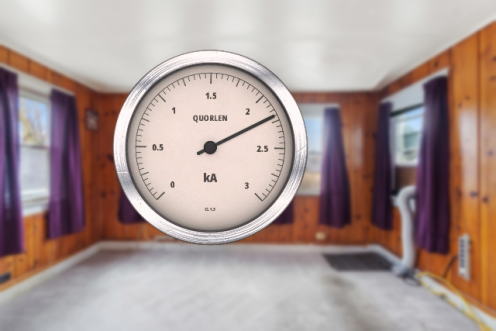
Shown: 2.2 kA
